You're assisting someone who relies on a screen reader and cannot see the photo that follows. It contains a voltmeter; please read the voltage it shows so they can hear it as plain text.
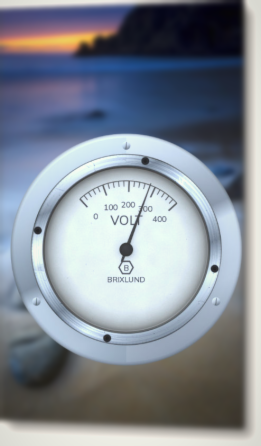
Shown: 280 V
